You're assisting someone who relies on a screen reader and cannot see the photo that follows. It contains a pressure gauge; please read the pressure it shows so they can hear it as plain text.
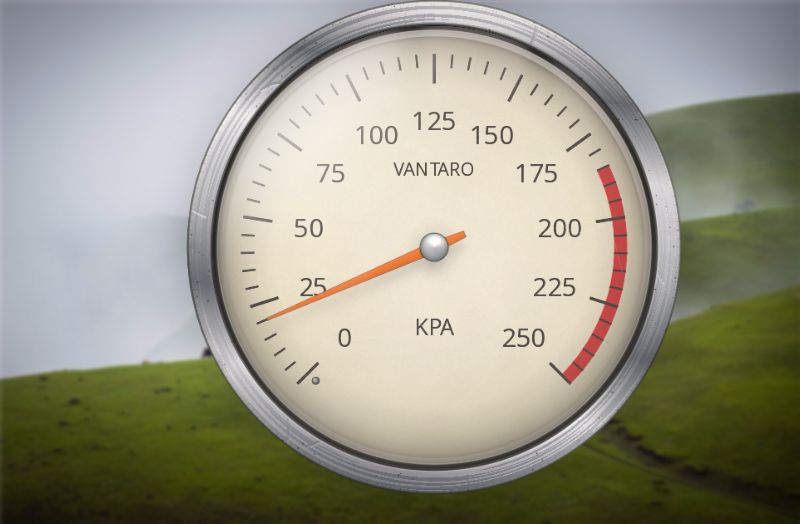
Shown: 20 kPa
